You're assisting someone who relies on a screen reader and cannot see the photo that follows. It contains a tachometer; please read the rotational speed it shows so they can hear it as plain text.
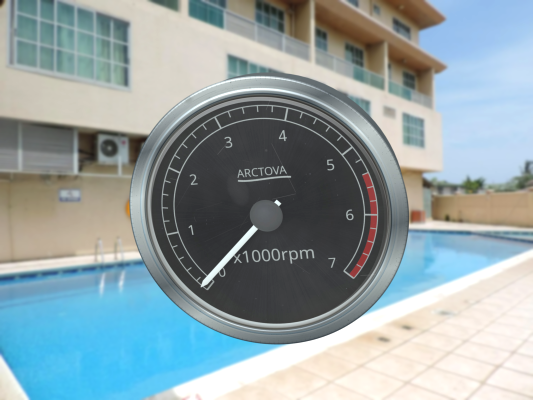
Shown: 100 rpm
